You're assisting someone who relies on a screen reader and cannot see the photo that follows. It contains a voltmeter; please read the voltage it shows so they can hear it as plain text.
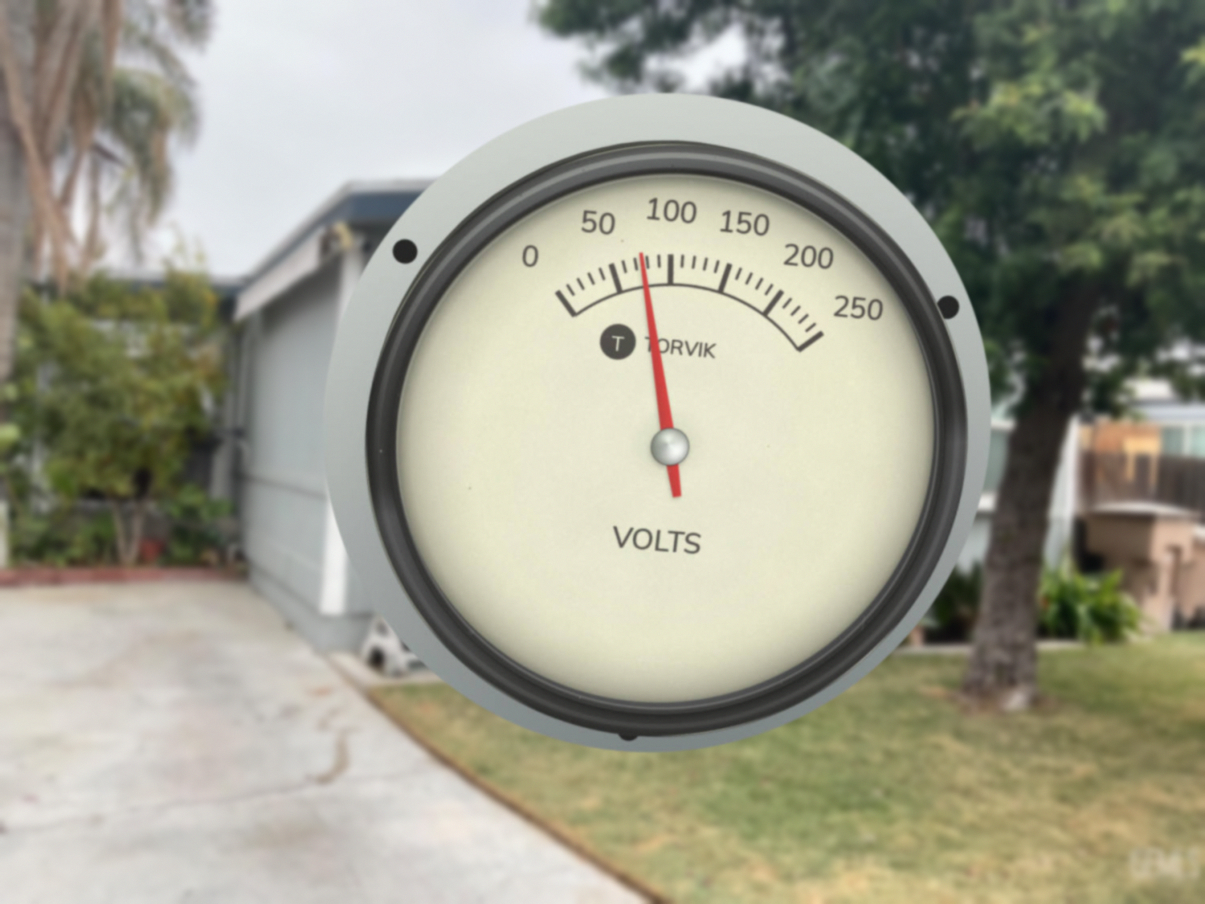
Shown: 75 V
